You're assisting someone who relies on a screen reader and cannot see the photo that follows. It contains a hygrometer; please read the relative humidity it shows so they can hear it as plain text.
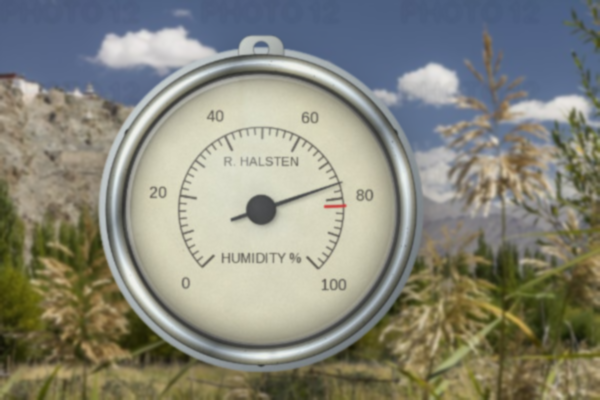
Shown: 76 %
